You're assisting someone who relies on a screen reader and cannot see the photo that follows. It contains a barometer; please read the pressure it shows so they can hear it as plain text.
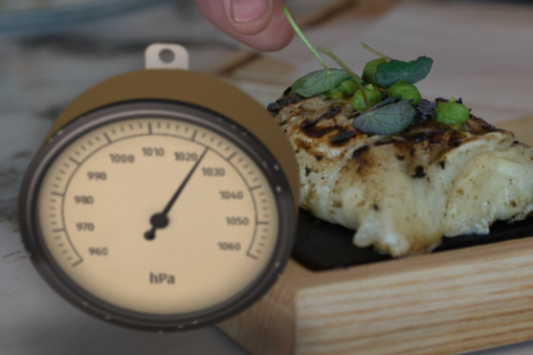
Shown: 1024 hPa
